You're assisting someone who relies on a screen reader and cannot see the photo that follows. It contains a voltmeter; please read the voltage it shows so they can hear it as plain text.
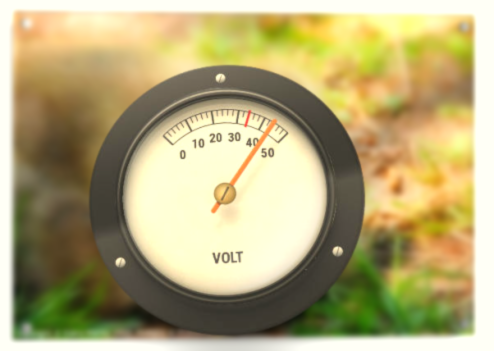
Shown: 44 V
